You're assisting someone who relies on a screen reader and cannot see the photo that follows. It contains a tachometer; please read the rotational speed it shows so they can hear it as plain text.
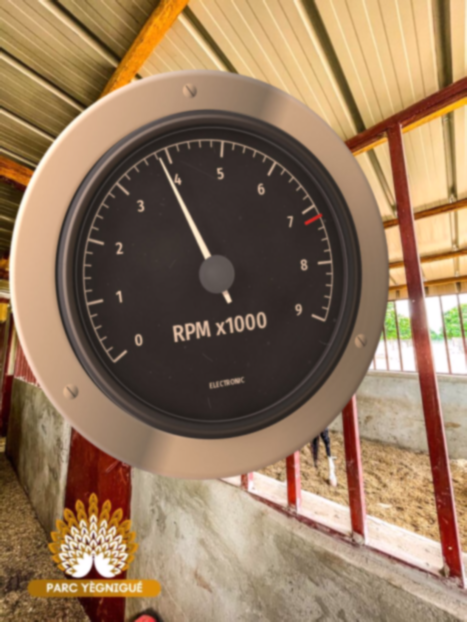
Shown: 3800 rpm
